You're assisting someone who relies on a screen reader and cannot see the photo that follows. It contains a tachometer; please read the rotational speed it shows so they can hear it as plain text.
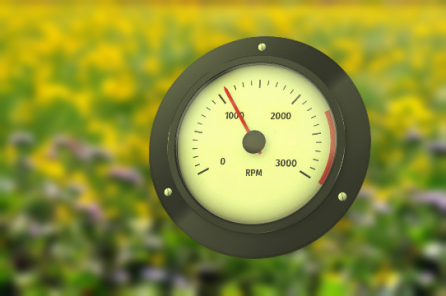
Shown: 1100 rpm
